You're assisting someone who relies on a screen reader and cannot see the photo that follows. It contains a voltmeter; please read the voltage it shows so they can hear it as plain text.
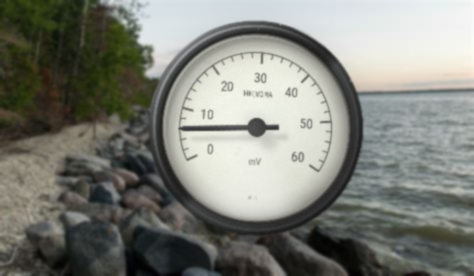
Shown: 6 mV
